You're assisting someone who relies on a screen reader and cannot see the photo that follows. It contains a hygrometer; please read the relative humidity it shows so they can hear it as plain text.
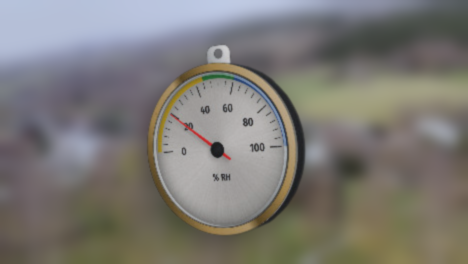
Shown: 20 %
